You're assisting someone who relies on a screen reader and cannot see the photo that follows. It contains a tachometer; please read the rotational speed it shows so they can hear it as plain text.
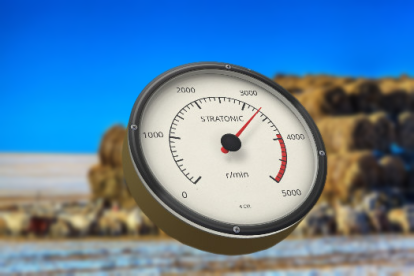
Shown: 3300 rpm
